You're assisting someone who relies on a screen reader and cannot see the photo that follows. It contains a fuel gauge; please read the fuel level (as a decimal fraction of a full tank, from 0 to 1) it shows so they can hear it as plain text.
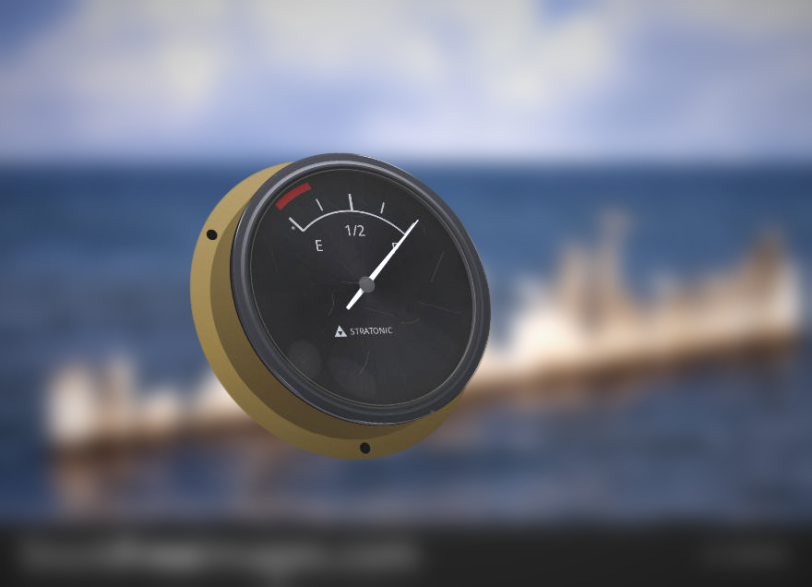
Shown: 1
